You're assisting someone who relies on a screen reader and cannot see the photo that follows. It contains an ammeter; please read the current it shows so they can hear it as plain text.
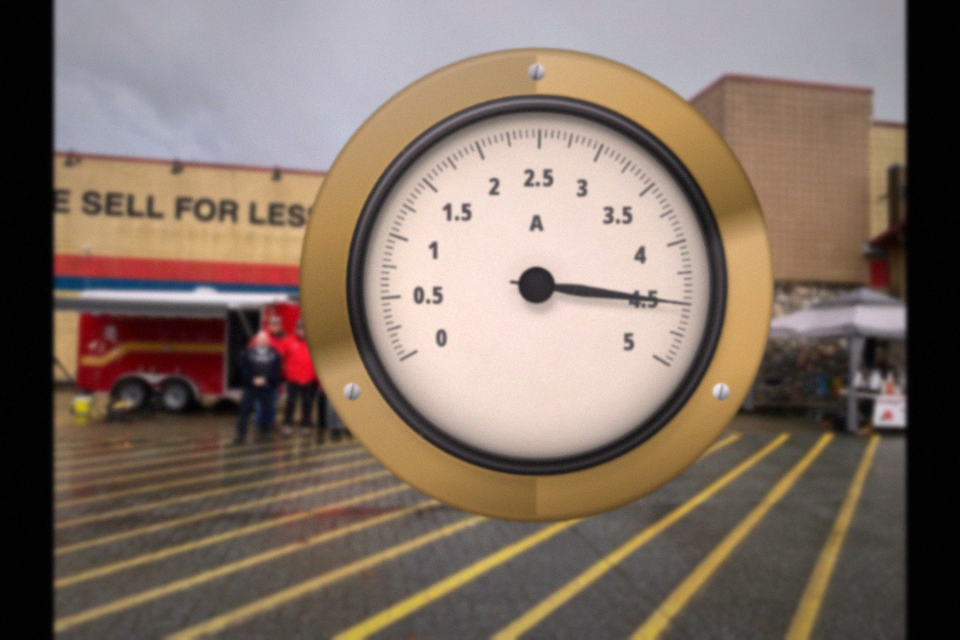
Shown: 4.5 A
